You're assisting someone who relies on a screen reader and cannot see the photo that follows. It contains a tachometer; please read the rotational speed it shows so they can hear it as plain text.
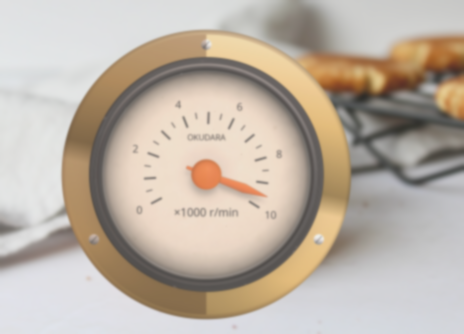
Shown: 9500 rpm
